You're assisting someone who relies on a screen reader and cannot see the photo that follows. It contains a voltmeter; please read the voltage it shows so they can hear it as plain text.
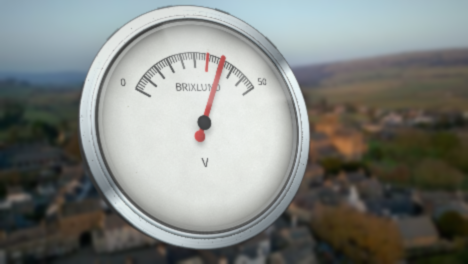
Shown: 35 V
